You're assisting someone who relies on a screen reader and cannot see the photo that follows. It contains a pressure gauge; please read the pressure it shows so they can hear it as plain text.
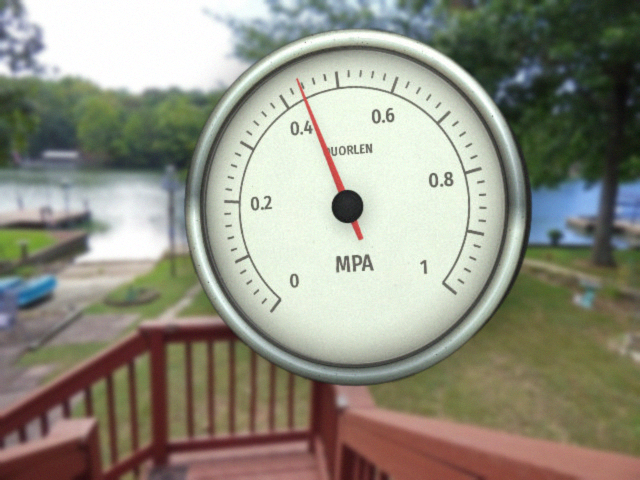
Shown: 0.44 MPa
